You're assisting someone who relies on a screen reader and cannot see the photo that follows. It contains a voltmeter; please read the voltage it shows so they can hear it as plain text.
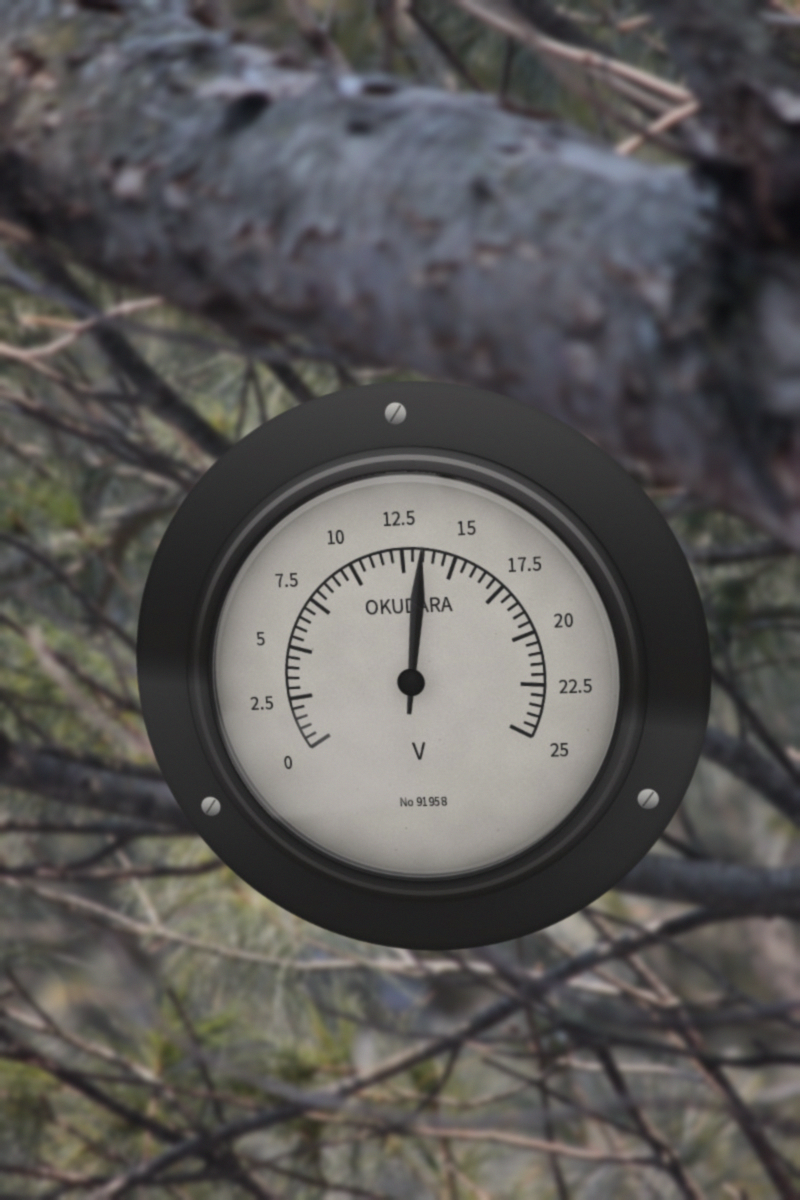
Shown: 13.5 V
